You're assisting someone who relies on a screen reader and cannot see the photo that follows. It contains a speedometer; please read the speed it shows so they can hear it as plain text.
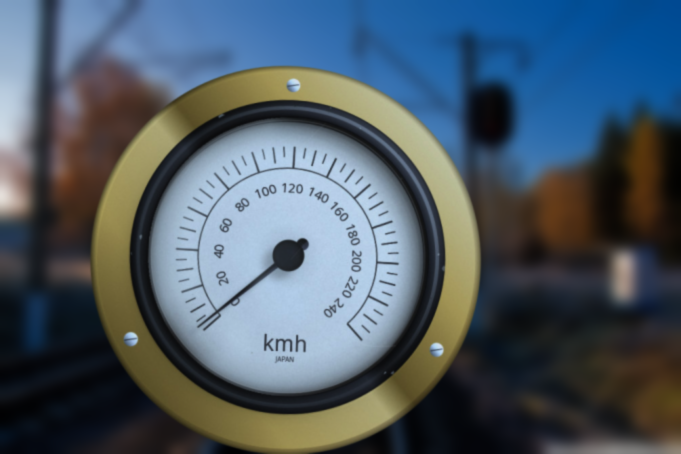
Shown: 2.5 km/h
